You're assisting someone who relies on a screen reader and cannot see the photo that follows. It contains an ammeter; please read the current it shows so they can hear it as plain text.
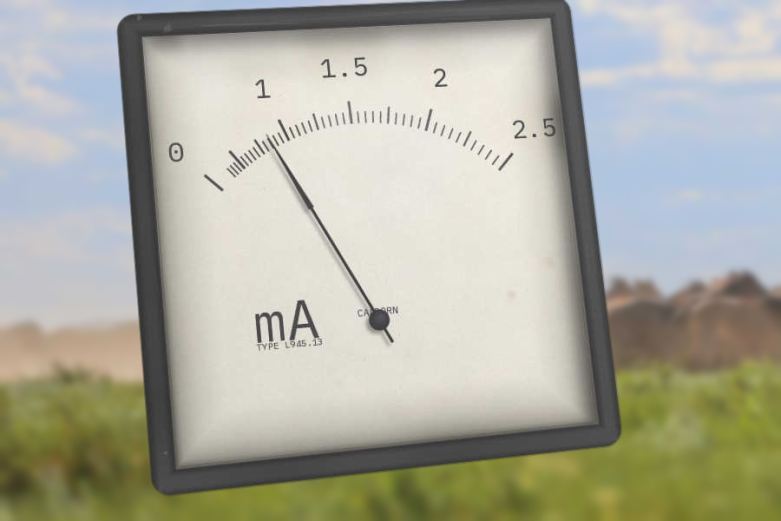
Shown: 0.85 mA
